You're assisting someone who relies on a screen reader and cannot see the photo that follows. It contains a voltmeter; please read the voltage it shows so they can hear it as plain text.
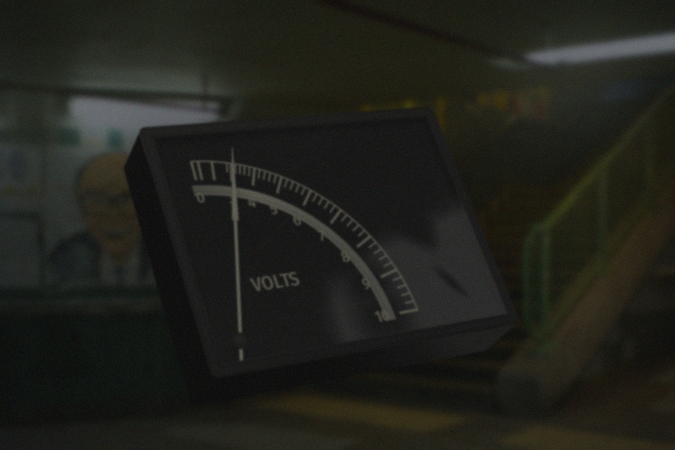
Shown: 3 V
